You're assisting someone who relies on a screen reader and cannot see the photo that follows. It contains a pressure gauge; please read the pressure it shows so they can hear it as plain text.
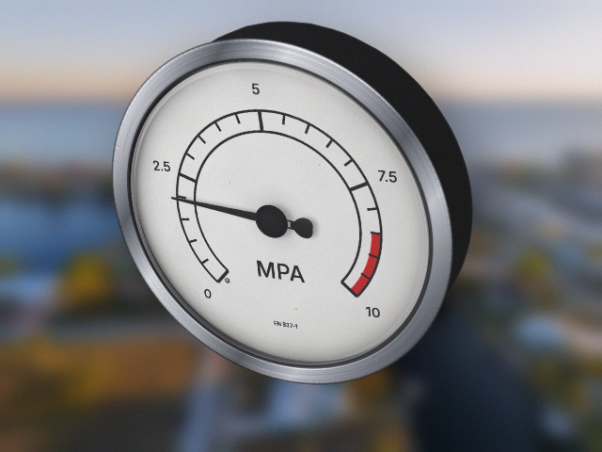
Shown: 2 MPa
